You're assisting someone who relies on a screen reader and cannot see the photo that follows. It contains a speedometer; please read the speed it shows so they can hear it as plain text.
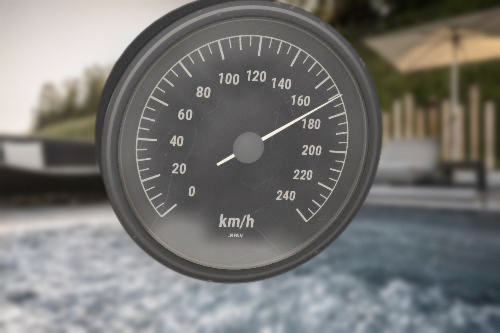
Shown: 170 km/h
